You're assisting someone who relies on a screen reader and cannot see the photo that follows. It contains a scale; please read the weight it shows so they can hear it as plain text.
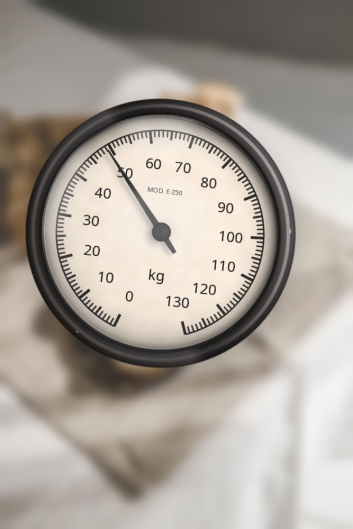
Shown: 49 kg
